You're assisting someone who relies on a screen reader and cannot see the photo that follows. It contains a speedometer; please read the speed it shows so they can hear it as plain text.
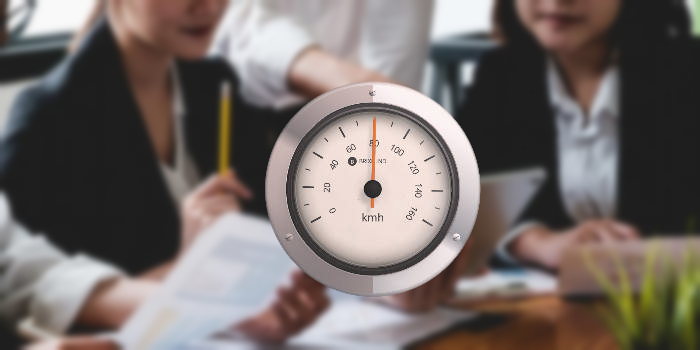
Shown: 80 km/h
